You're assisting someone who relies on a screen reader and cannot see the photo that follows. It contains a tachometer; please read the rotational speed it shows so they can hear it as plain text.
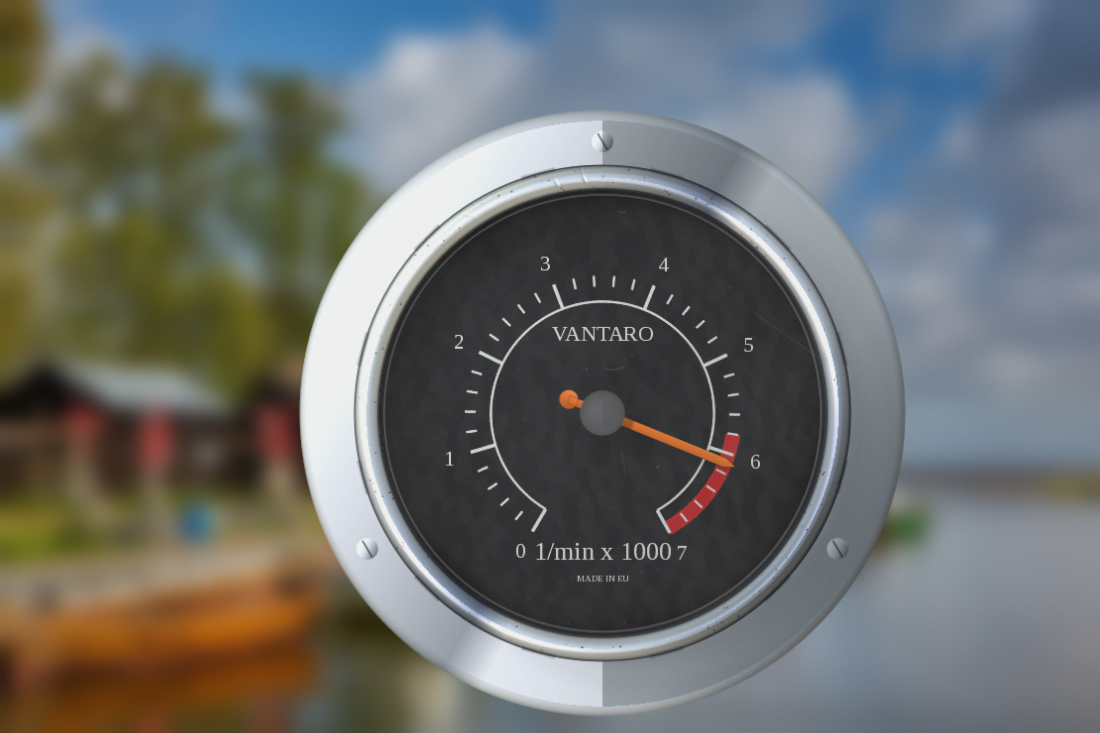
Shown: 6100 rpm
